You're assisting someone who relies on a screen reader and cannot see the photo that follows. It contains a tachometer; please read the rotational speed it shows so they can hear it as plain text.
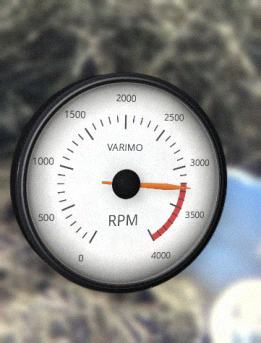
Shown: 3250 rpm
